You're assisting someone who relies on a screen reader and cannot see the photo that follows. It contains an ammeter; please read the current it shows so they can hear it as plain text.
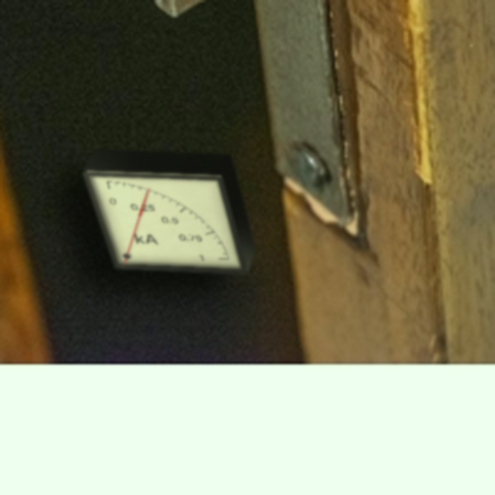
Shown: 0.25 kA
